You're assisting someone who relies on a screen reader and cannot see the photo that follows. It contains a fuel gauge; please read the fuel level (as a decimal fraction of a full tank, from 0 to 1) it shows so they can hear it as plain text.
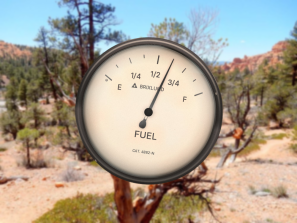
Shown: 0.625
